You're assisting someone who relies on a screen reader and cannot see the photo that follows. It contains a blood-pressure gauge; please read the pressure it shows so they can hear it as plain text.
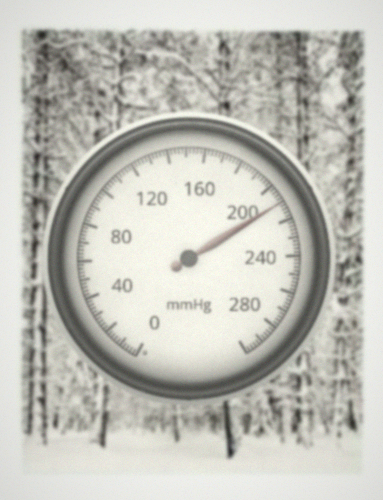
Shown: 210 mmHg
